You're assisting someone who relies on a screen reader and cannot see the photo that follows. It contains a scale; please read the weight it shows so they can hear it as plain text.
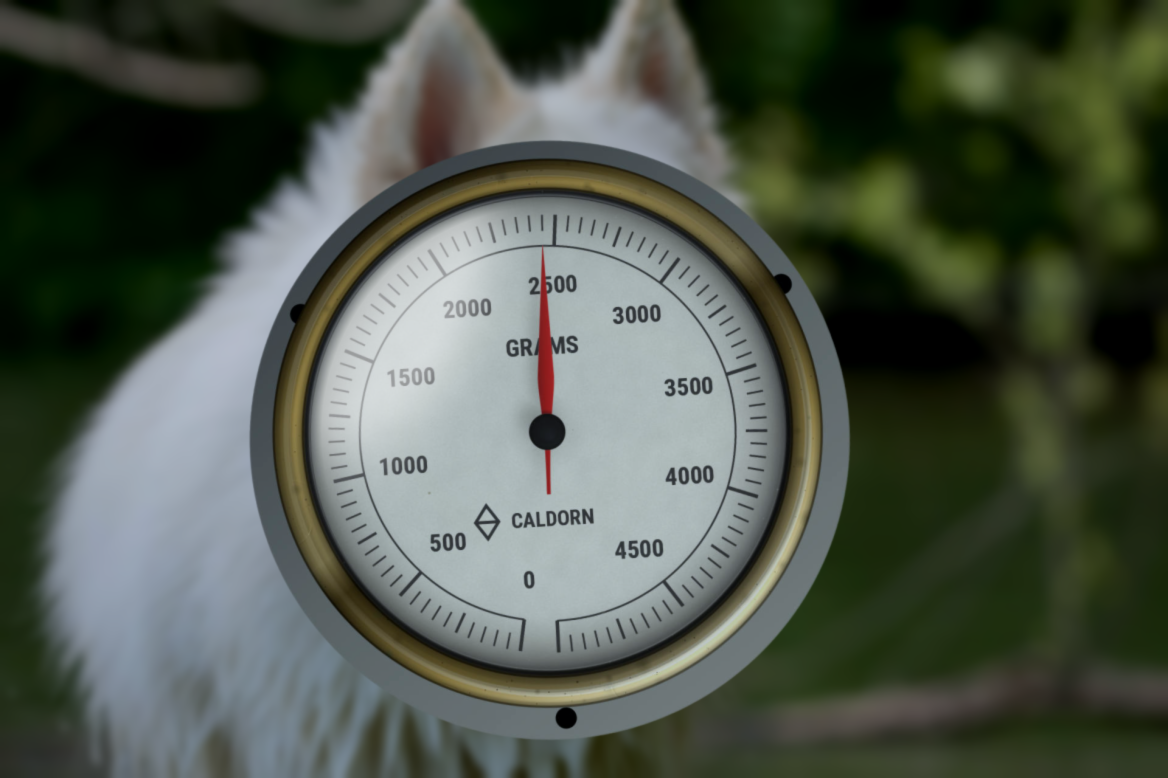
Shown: 2450 g
